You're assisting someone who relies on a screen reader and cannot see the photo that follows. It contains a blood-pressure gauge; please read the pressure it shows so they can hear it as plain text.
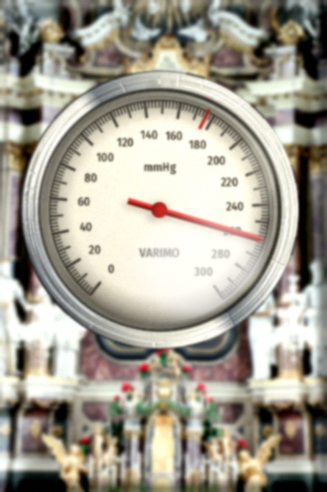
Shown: 260 mmHg
